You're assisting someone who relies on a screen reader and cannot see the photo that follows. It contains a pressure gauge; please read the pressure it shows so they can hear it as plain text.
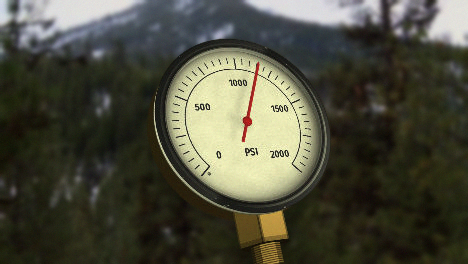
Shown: 1150 psi
